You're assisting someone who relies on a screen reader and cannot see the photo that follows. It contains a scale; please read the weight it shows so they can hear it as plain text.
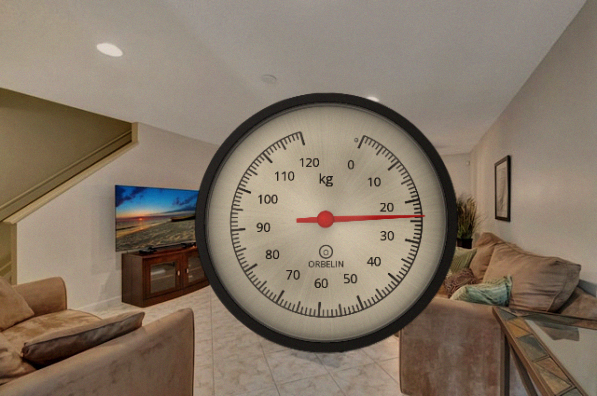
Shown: 24 kg
